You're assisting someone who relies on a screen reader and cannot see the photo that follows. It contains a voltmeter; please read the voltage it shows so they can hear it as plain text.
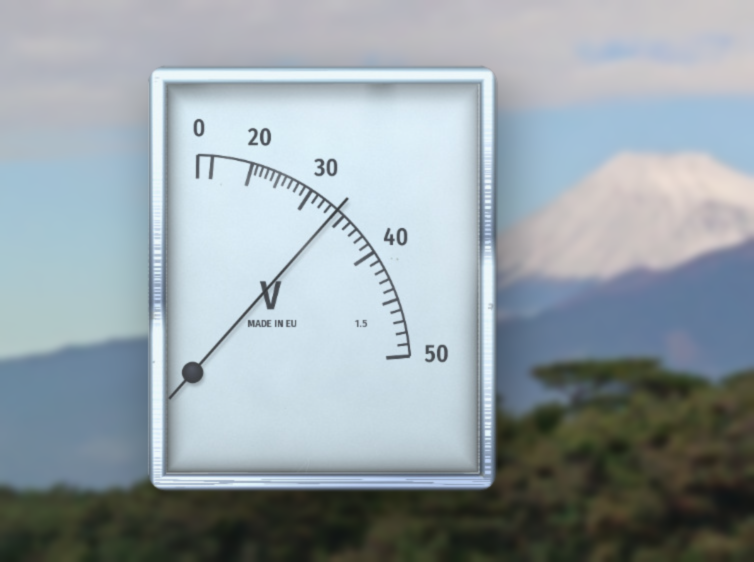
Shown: 34 V
